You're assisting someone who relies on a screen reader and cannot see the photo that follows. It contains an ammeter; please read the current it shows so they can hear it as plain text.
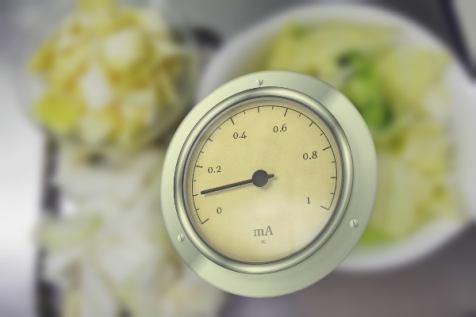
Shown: 0.1 mA
